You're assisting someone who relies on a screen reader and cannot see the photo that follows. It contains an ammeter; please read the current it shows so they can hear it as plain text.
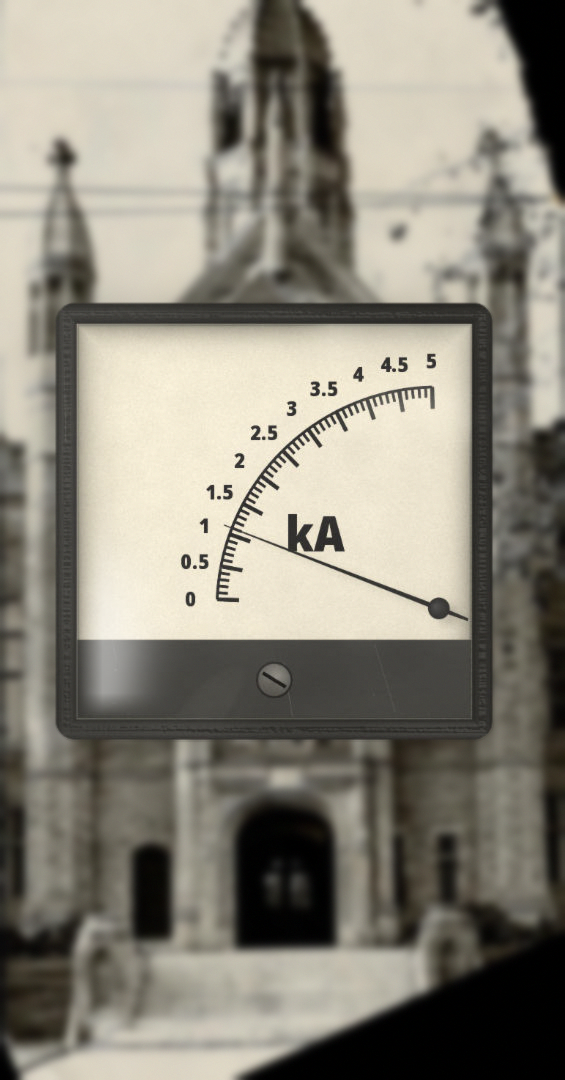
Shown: 1.1 kA
